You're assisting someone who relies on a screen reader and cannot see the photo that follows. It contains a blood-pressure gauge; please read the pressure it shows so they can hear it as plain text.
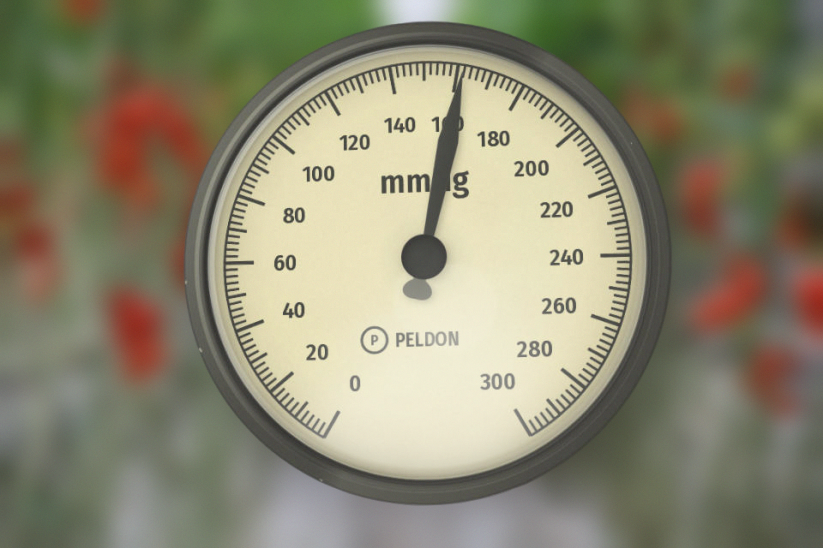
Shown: 162 mmHg
